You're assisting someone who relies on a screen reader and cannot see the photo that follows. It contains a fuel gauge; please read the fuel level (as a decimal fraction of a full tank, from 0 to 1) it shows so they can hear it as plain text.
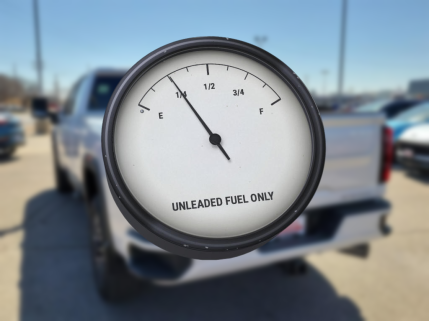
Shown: 0.25
